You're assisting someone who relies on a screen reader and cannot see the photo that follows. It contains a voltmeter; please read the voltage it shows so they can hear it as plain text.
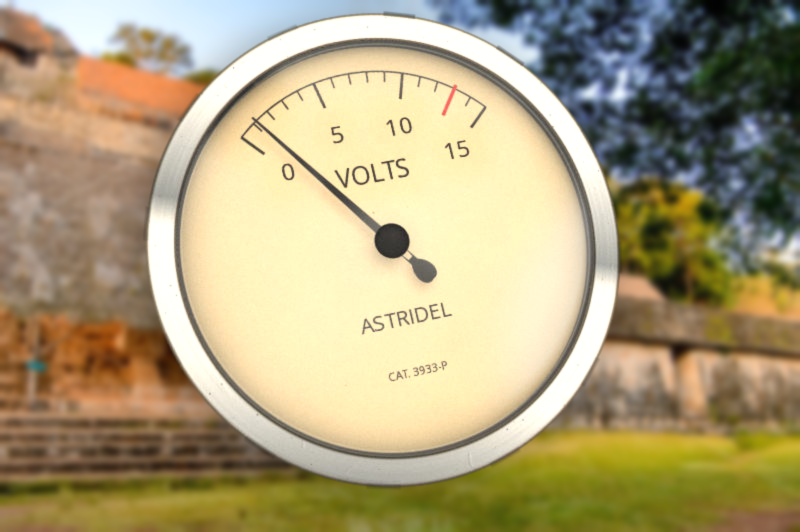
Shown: 1 V
